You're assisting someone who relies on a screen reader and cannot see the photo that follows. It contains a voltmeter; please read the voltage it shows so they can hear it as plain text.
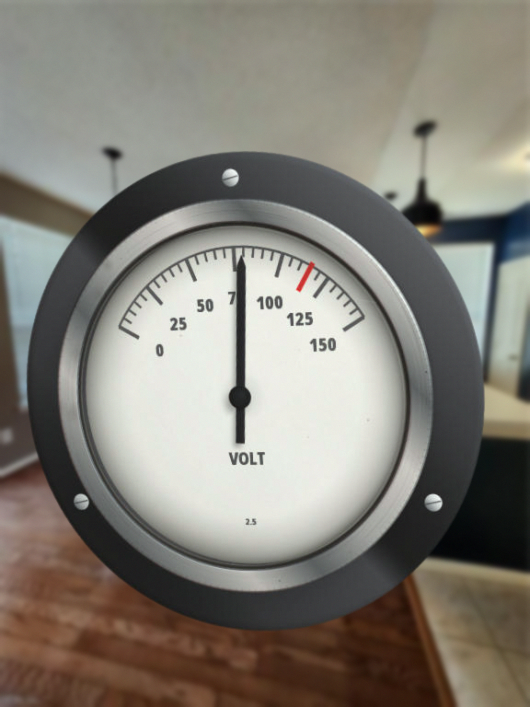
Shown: 80 V
